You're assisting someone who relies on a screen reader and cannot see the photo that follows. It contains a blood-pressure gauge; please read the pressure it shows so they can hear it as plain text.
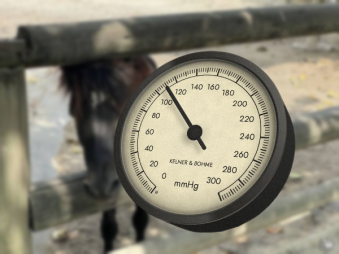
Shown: 110 mmHg
